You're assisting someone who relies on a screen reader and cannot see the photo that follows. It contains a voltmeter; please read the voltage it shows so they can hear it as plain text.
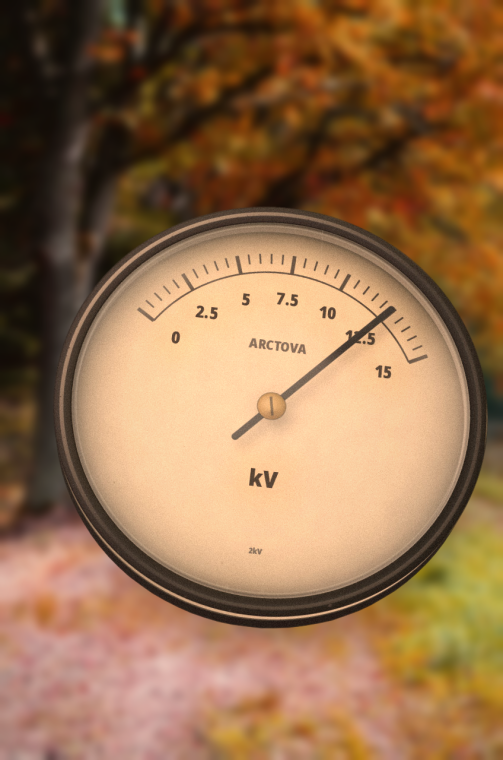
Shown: 12.5 kV
